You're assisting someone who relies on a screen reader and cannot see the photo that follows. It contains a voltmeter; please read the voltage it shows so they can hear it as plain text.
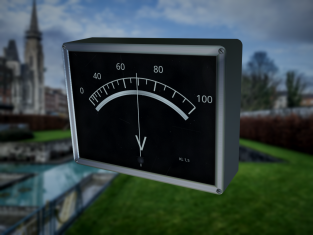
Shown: 70 V
